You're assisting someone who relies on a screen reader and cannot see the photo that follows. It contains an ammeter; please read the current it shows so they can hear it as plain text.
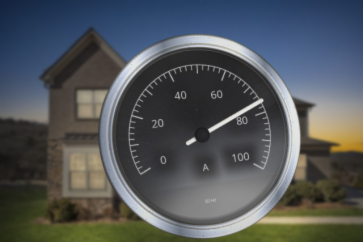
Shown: 76 A
